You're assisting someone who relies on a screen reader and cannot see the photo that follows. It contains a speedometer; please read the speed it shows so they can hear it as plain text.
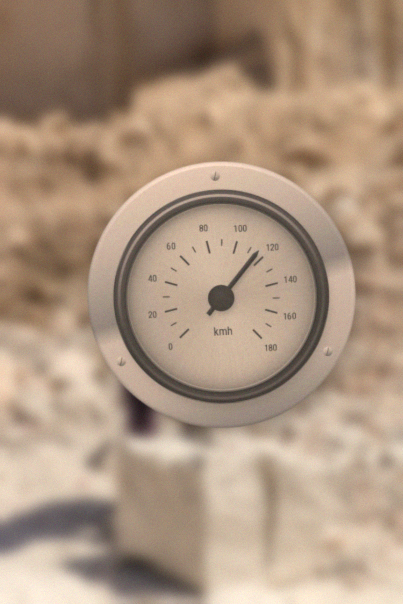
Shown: 115 km/h
